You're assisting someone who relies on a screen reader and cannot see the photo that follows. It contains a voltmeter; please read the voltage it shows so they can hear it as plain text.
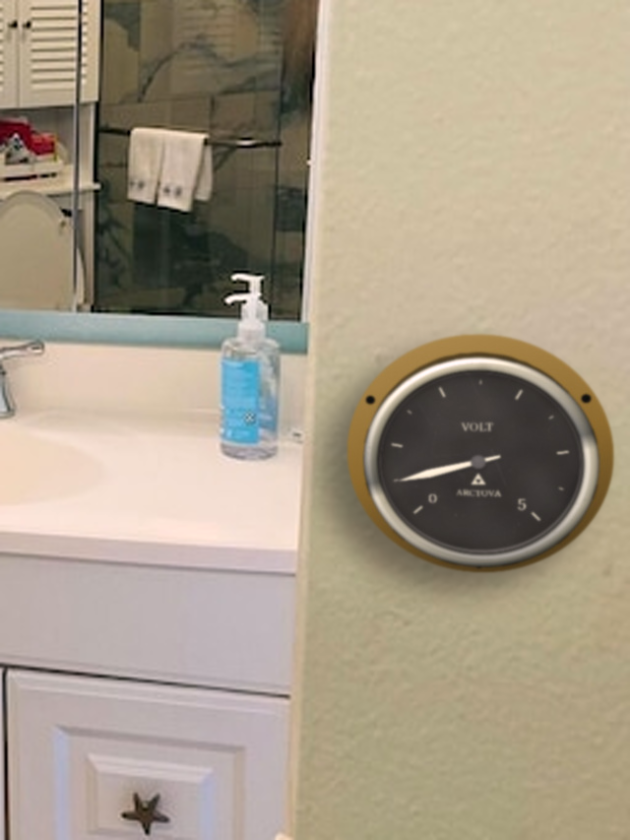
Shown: 0.5 V
